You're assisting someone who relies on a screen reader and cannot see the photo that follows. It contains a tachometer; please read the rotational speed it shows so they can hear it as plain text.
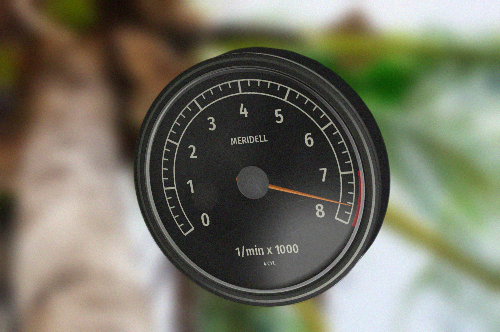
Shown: 7600 rpm
